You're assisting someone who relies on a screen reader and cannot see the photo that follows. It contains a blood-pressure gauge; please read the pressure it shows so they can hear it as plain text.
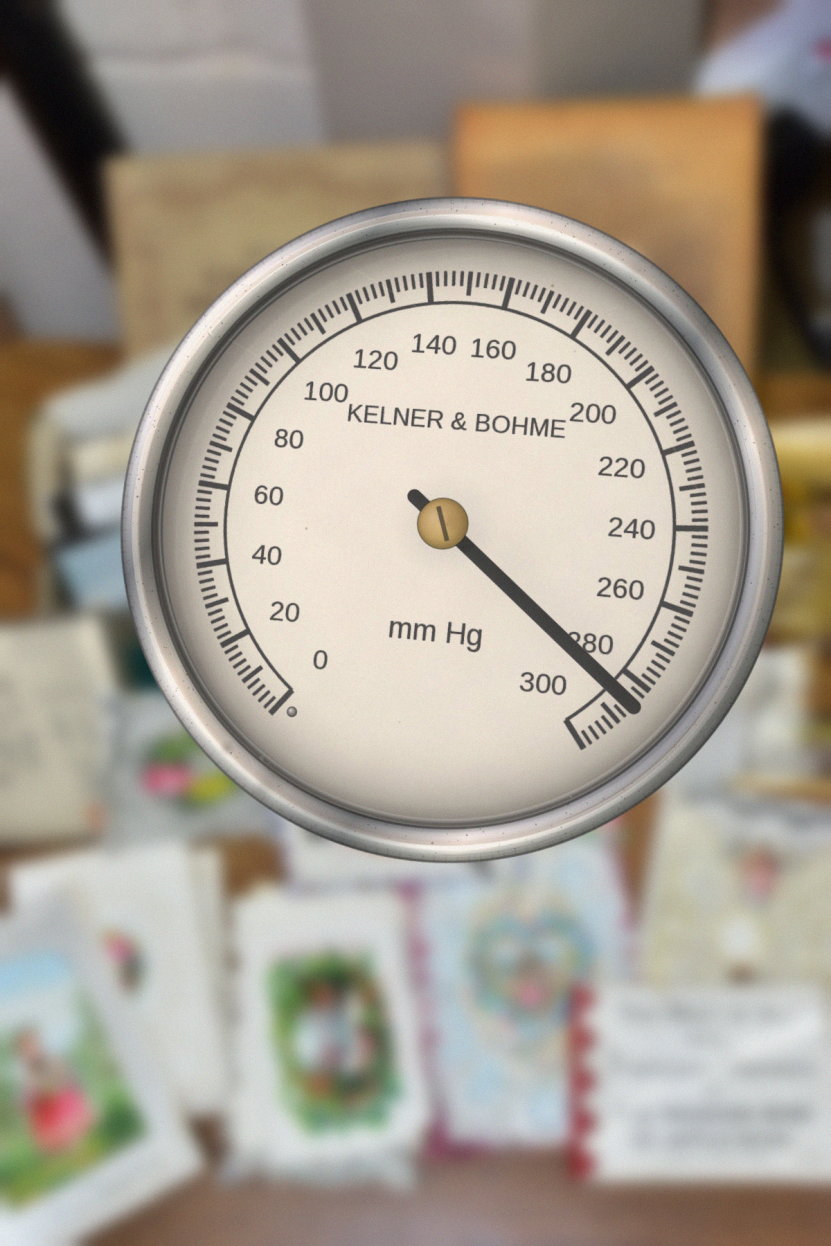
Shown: 285 mmHg
